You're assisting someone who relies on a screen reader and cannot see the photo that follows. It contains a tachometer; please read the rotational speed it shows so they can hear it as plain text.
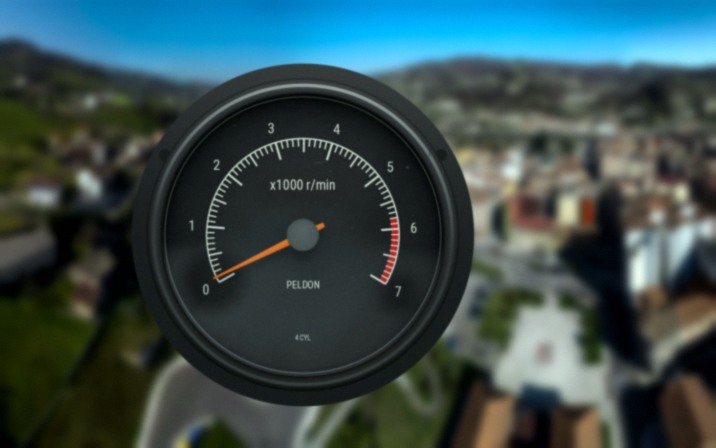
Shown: 100 rpm
